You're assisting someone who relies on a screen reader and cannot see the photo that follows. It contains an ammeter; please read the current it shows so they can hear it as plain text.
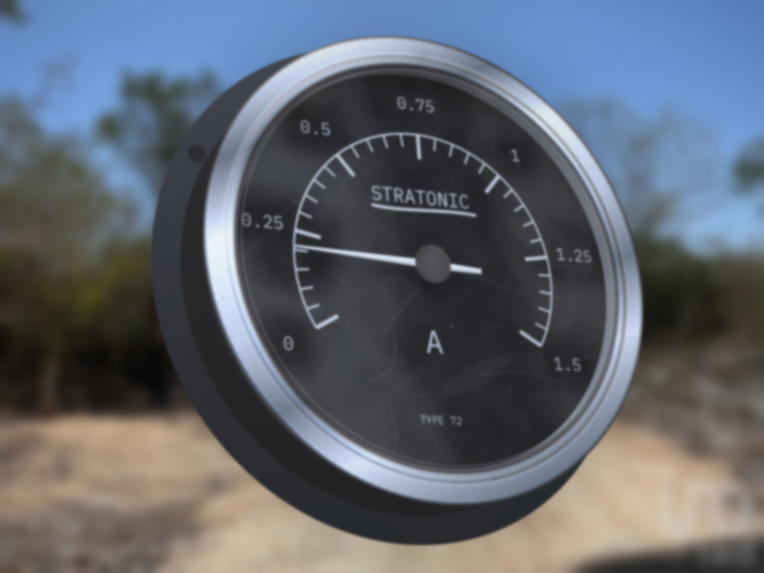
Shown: 0.2 A
